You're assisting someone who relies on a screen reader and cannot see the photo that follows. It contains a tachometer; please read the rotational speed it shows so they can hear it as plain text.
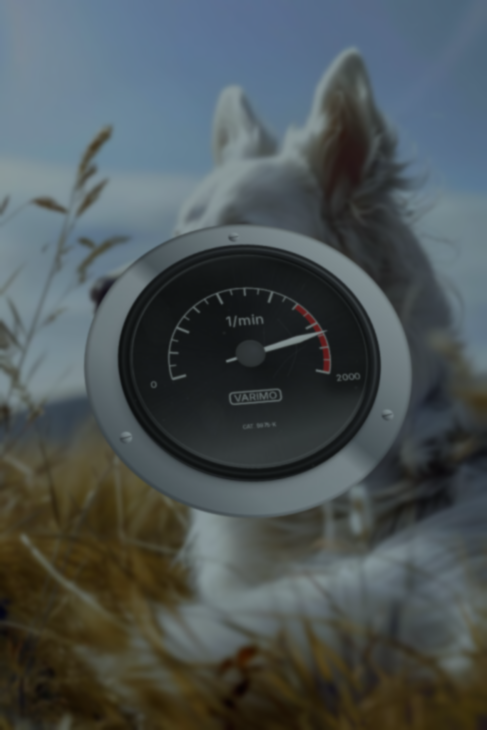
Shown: 1700 rpm
